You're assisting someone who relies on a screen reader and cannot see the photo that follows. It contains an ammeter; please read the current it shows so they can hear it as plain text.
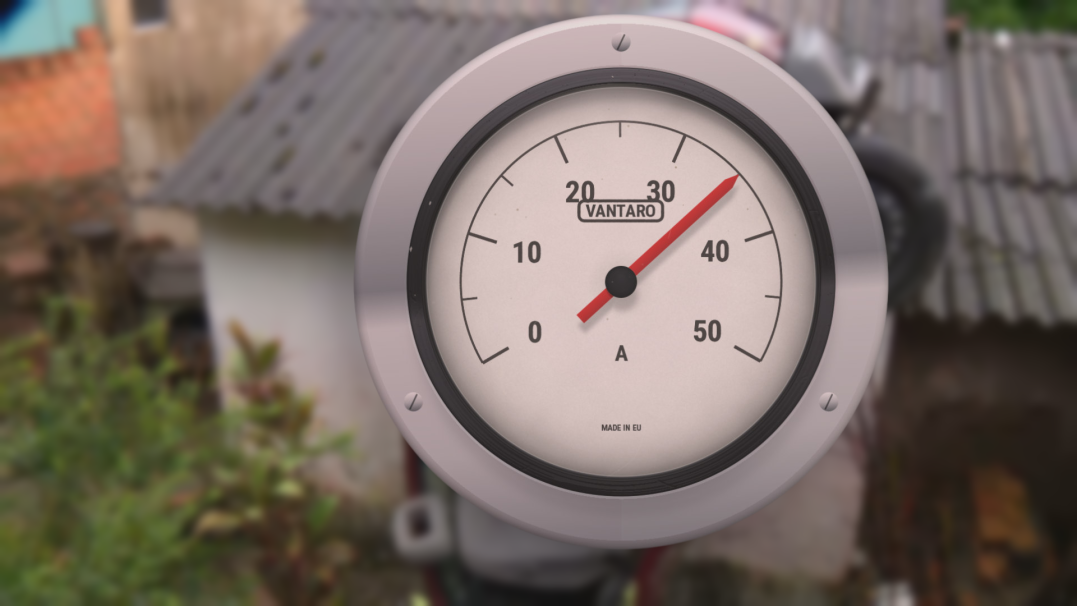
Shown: 35 A
